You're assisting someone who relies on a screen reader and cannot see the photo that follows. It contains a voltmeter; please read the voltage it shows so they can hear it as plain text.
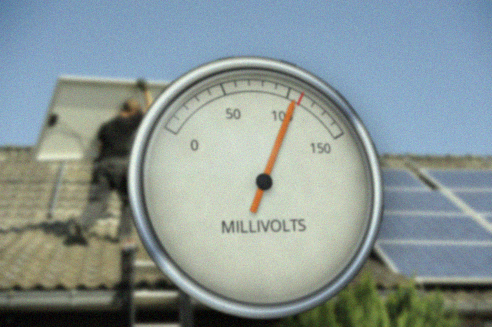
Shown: 105 mV
